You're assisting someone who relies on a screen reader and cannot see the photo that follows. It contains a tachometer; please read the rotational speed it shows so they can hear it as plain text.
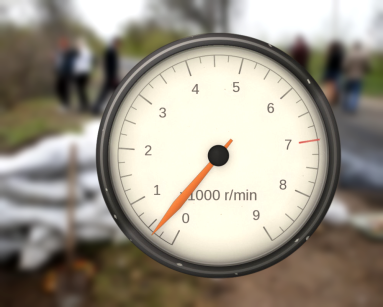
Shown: 375 rpm
